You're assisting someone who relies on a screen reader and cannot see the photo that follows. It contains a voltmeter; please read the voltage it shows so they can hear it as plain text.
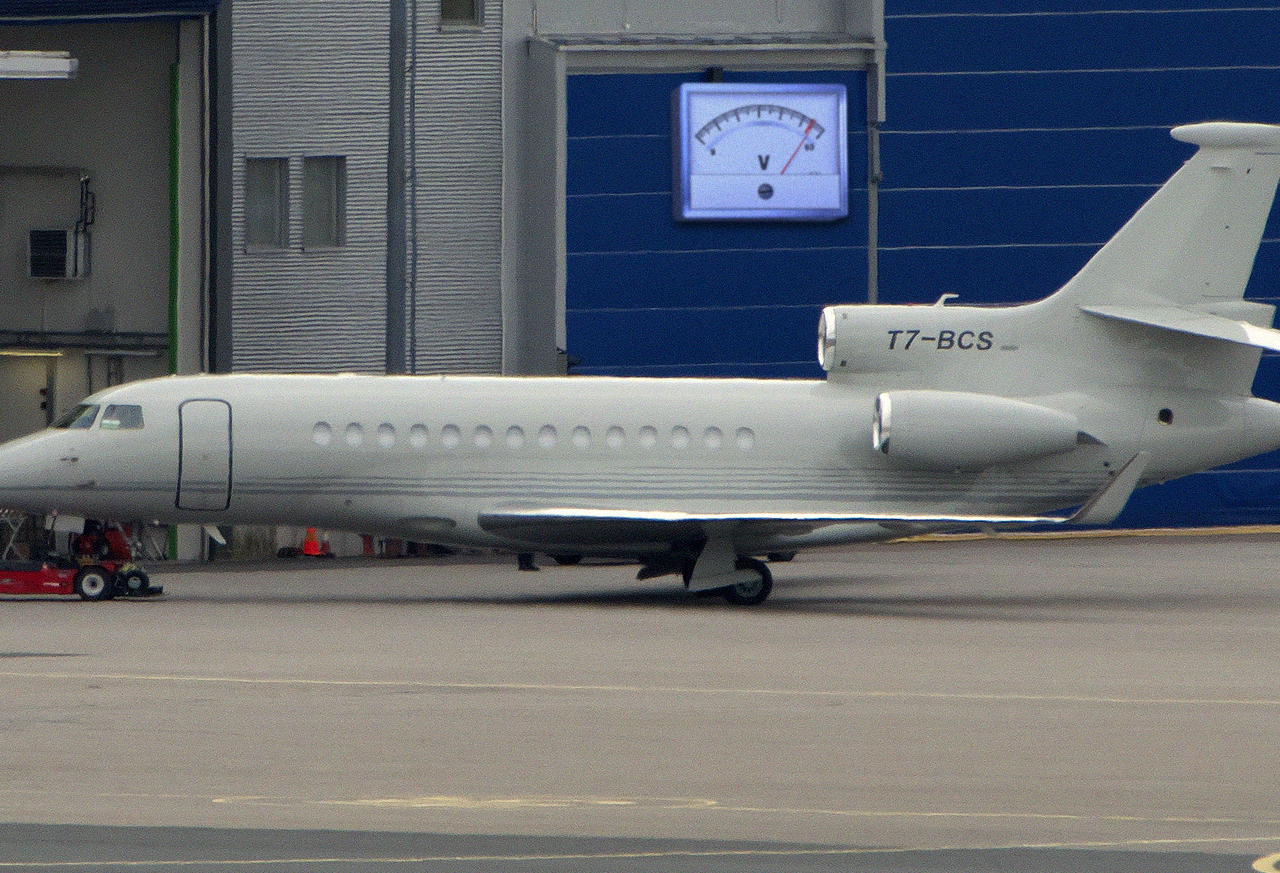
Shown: 55 V
